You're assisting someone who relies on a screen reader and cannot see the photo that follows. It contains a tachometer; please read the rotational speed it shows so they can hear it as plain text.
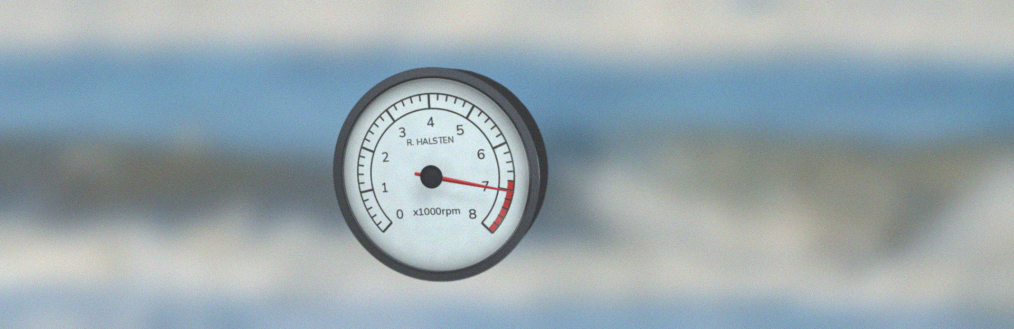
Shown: 7000 rpm
